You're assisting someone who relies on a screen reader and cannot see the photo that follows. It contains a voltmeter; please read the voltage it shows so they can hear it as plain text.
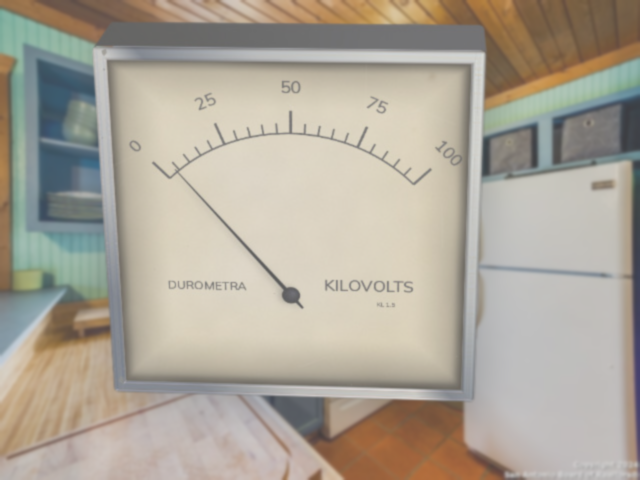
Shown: 5 kV
